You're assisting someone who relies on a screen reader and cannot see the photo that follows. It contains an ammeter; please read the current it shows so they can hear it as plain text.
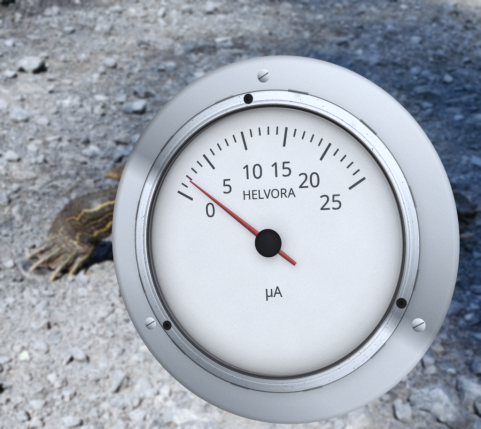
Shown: 2 µA
